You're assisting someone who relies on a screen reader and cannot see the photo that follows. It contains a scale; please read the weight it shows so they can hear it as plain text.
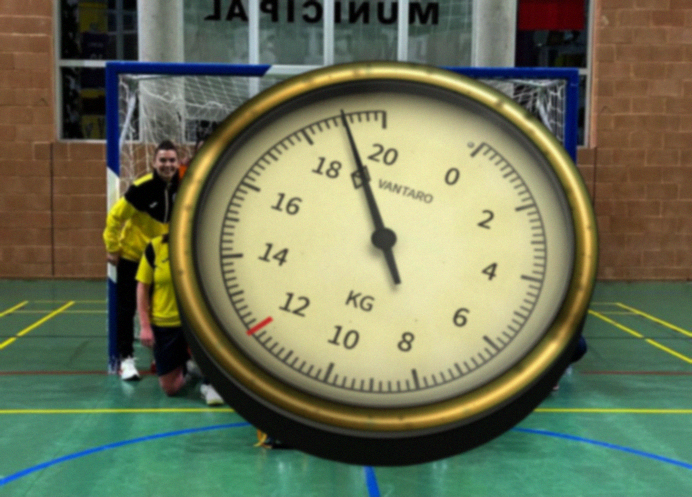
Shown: 19 kg
